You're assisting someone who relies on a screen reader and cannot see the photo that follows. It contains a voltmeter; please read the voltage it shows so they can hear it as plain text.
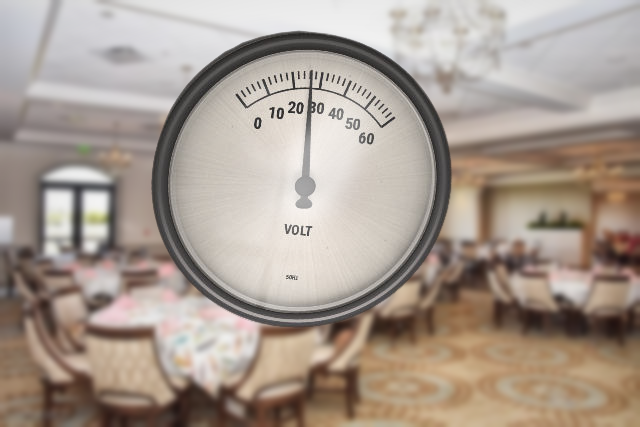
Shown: 26 V
